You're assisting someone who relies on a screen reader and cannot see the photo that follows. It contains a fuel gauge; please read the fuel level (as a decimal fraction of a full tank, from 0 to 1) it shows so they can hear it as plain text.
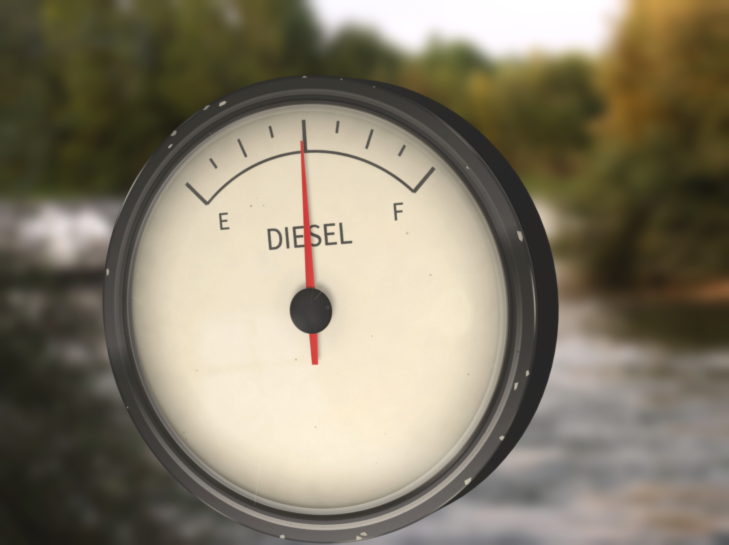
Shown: 0.5
